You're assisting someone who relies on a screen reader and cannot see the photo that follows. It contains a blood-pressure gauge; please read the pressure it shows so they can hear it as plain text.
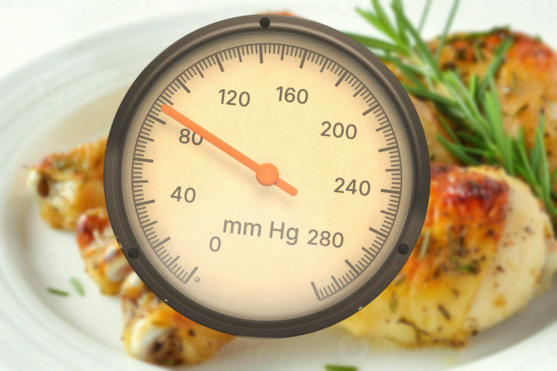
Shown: 86 mmHg
